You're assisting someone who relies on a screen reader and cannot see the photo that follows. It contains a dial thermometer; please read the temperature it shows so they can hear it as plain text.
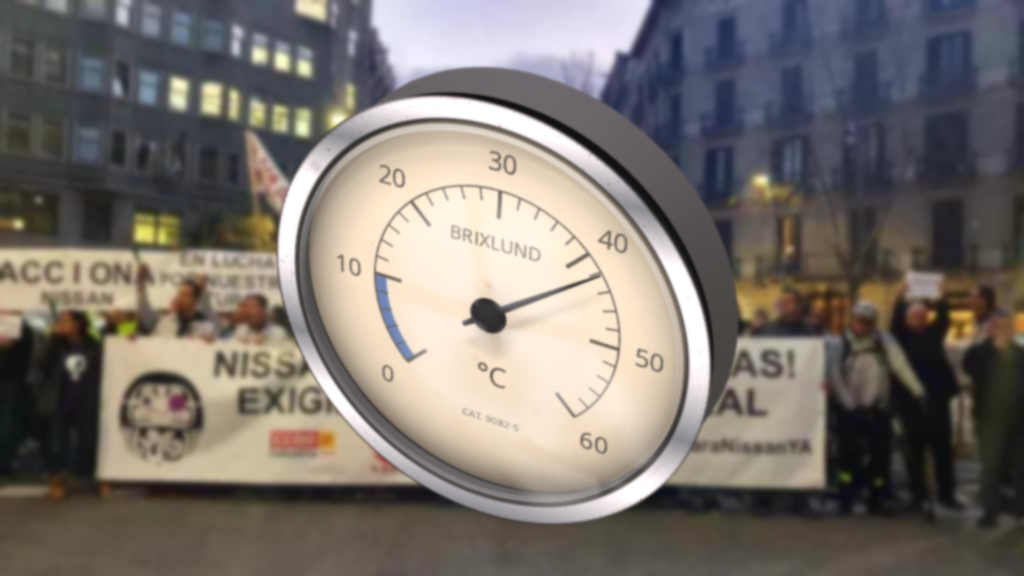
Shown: 42 °C
